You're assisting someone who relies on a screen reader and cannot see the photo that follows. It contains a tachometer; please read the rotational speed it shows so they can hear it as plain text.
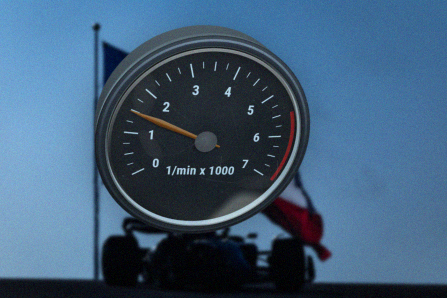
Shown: 1500 rpm
